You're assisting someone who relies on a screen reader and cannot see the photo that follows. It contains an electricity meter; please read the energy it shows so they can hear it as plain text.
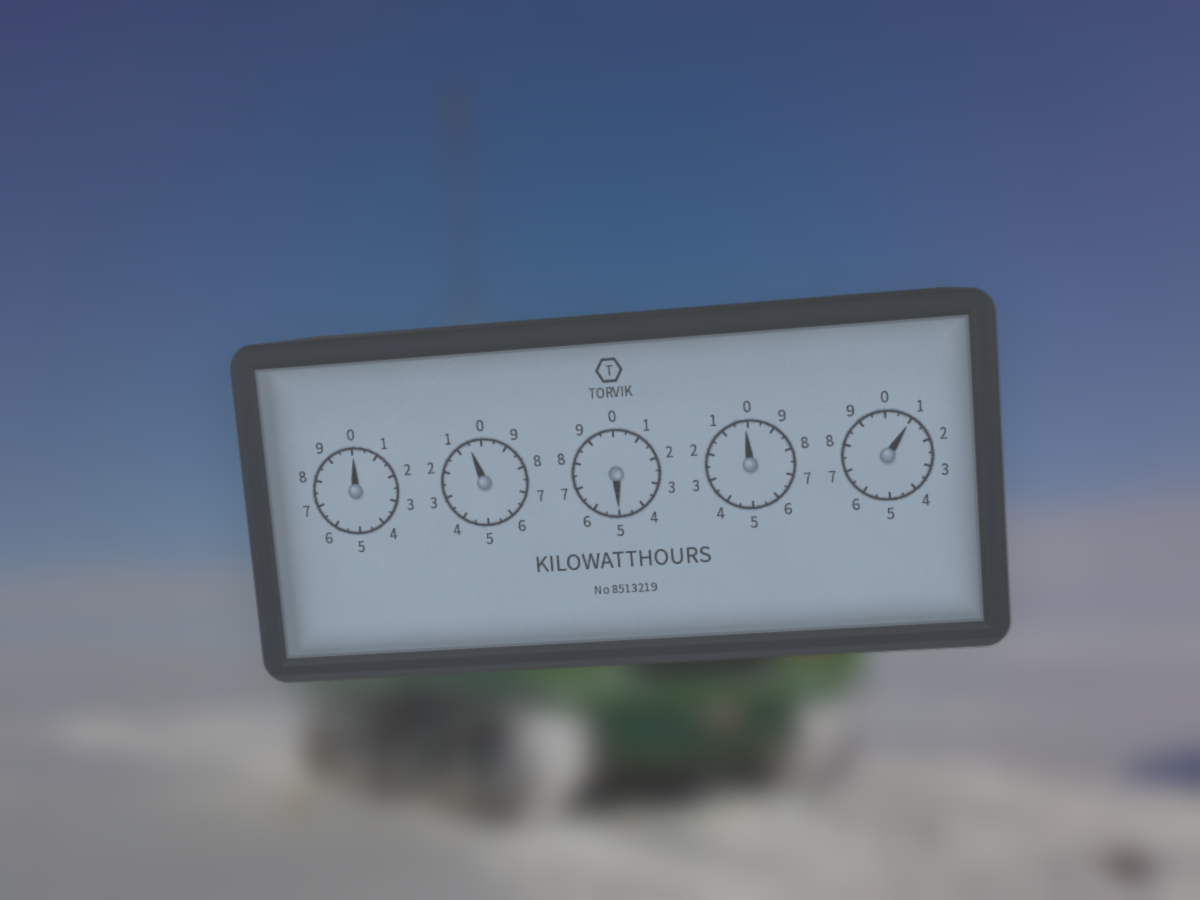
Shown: 501 kWh
